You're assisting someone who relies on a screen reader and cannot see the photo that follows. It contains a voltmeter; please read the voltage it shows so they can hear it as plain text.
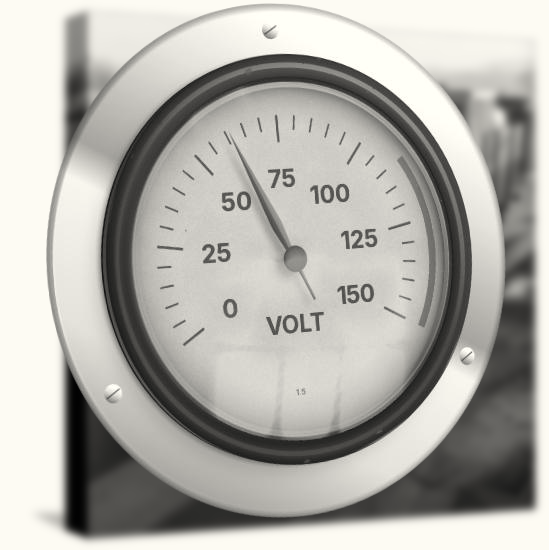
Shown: 60 V
